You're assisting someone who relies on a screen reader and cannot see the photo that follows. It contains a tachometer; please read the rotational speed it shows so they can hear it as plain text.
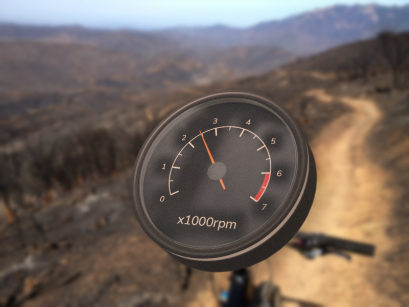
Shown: 2500 rpm
